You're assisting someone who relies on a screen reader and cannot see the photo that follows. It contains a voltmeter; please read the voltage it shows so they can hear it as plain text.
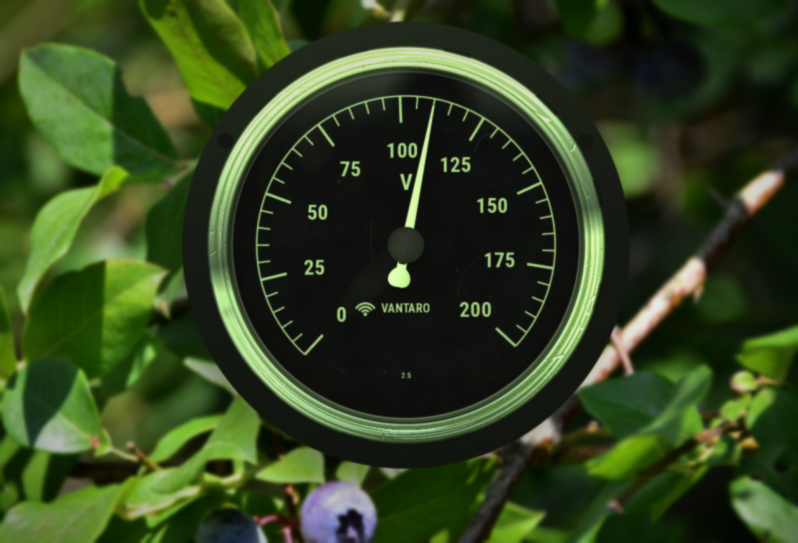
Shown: 110 V
